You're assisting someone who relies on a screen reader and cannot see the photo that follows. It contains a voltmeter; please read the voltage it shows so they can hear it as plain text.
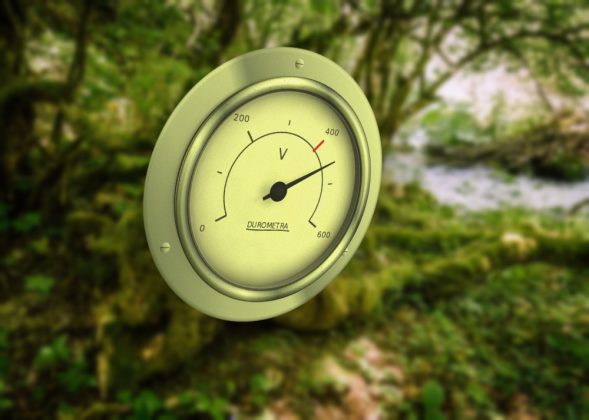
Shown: 450 V
